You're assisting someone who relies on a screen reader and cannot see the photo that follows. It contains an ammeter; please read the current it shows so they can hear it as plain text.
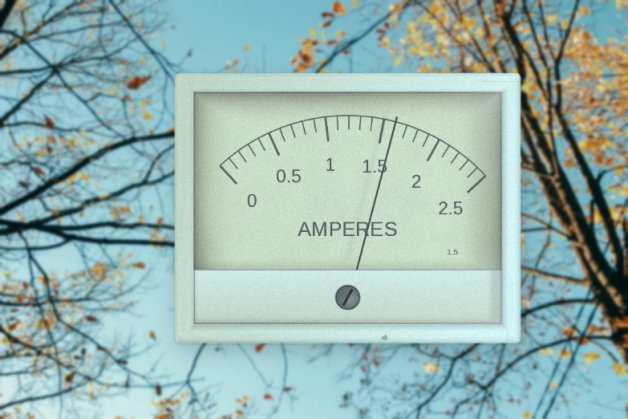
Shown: 1.6 A
